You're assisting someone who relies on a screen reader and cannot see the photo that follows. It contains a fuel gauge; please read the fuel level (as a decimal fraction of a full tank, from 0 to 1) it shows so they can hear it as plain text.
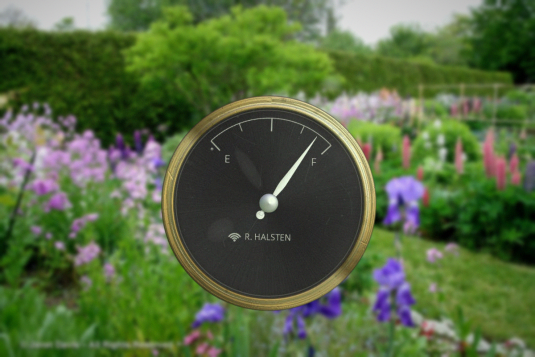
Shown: 0.875
